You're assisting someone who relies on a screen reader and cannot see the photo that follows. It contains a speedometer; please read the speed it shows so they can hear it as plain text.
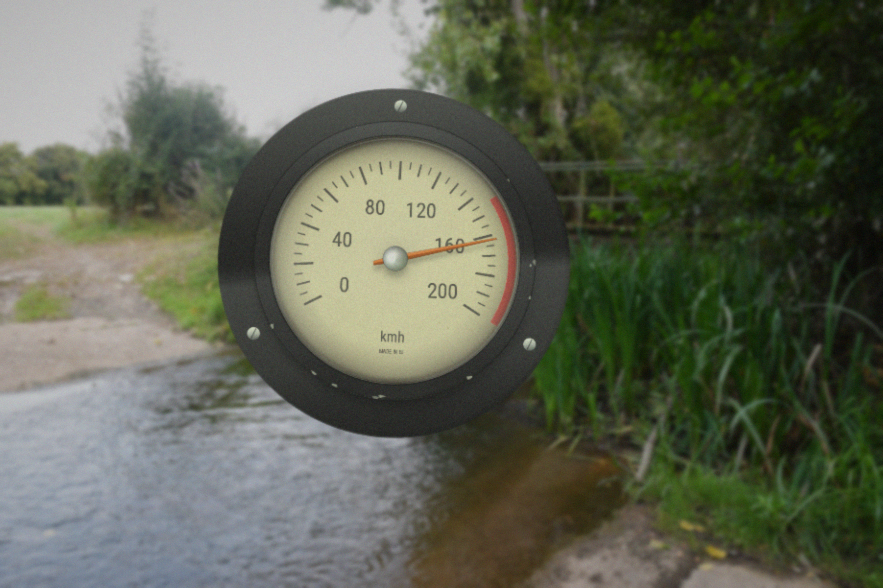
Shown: 162.5 km/h
